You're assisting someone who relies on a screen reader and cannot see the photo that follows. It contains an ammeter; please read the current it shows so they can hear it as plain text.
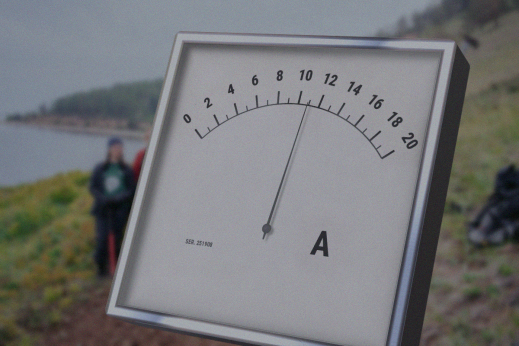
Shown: 11 A
